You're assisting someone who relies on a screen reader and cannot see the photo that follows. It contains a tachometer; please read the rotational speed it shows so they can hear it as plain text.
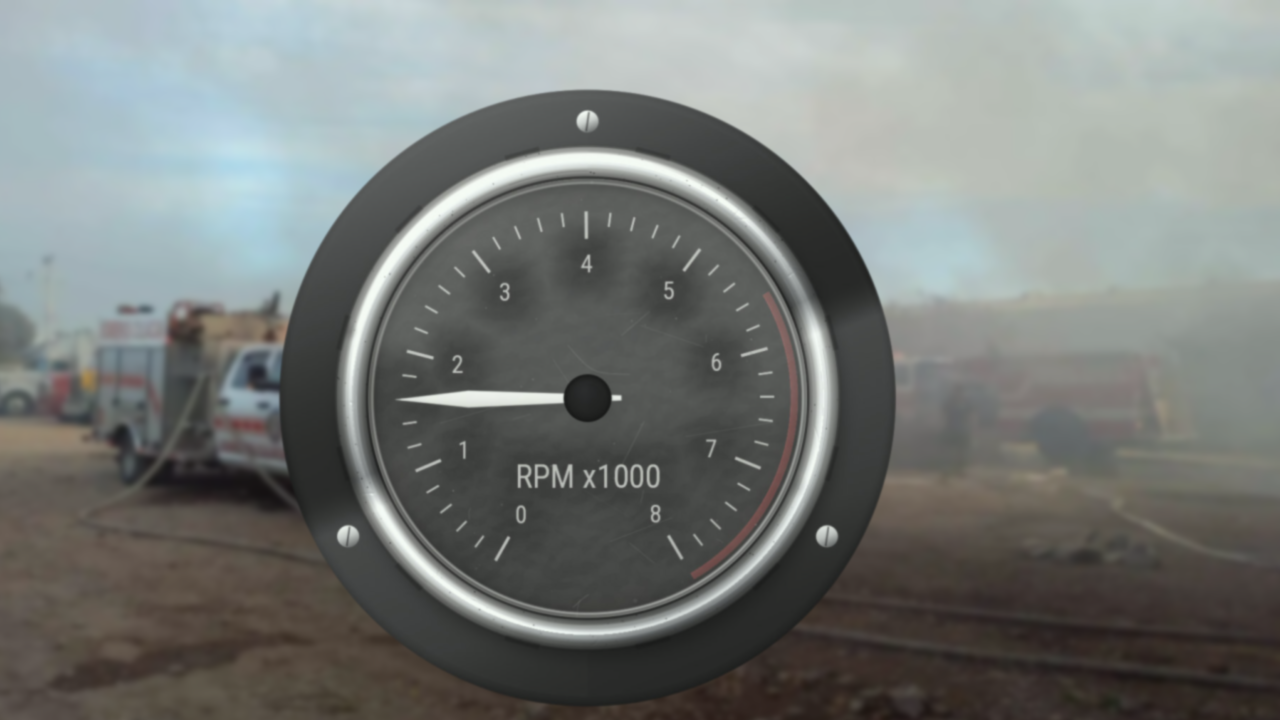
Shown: 1600 rpm
